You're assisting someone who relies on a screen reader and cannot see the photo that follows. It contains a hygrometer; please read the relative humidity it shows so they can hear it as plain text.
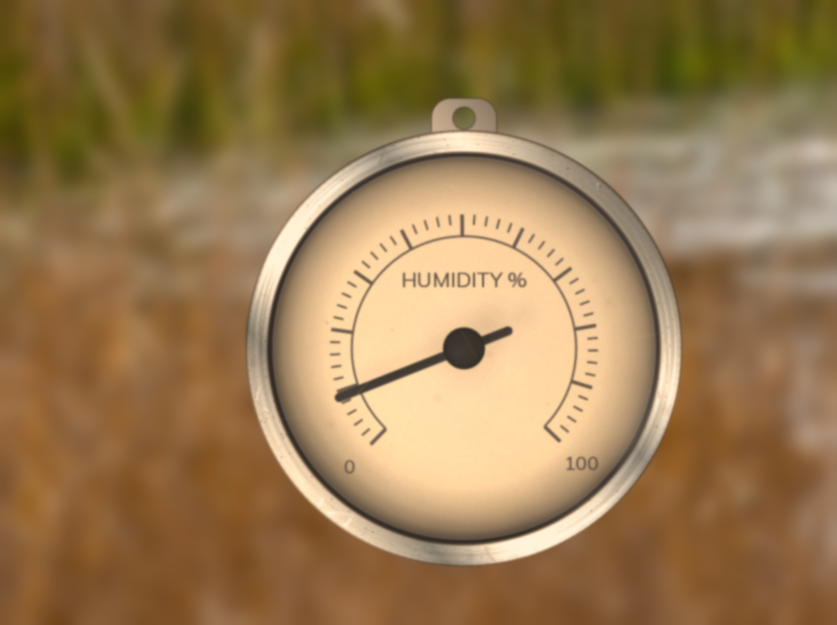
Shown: 9 %
